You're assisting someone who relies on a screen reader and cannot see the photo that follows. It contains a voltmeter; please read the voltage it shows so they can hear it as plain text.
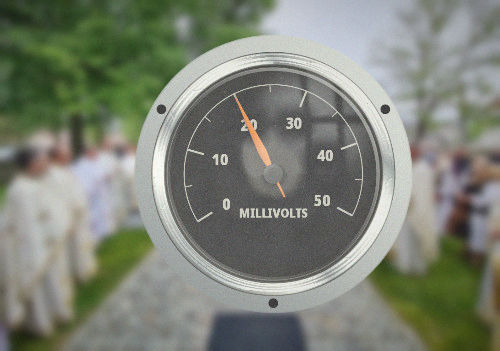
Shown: 20 mV
